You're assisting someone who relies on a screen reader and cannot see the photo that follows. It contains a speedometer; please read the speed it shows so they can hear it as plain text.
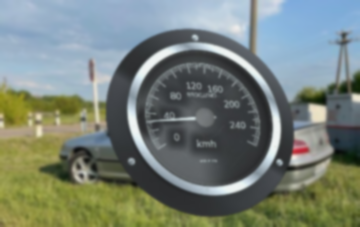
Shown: 30 km/h
